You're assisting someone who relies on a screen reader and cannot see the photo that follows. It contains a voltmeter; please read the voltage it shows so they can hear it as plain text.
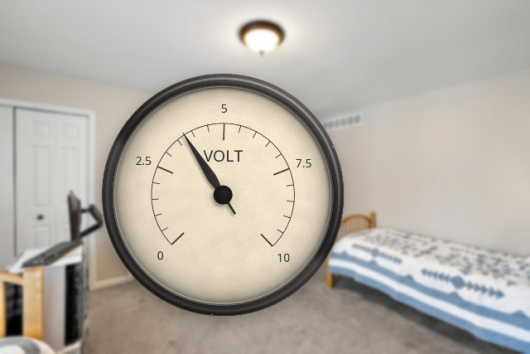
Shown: 3.75 V
